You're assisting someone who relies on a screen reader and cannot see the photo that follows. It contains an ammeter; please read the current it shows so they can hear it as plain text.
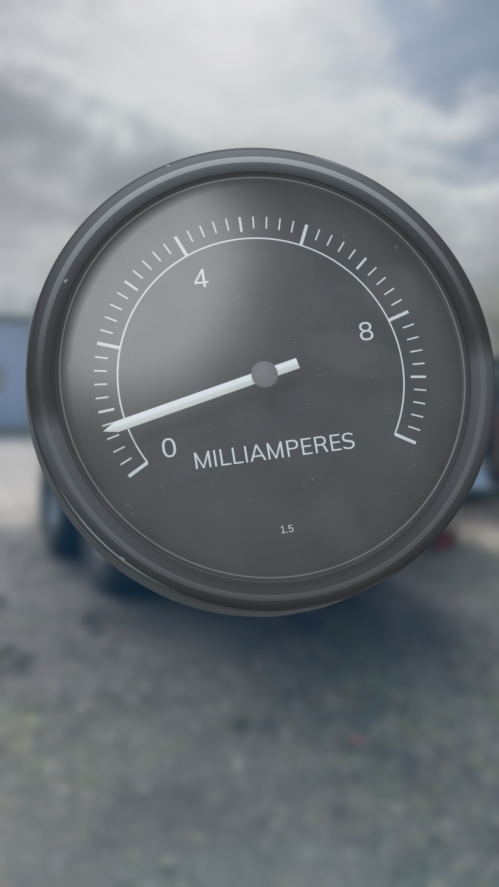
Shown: 0.7 mA
